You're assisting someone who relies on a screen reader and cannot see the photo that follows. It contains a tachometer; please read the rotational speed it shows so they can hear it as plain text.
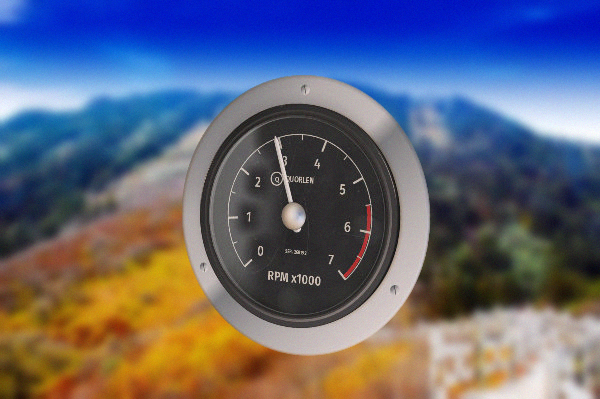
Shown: 3000 rpm
